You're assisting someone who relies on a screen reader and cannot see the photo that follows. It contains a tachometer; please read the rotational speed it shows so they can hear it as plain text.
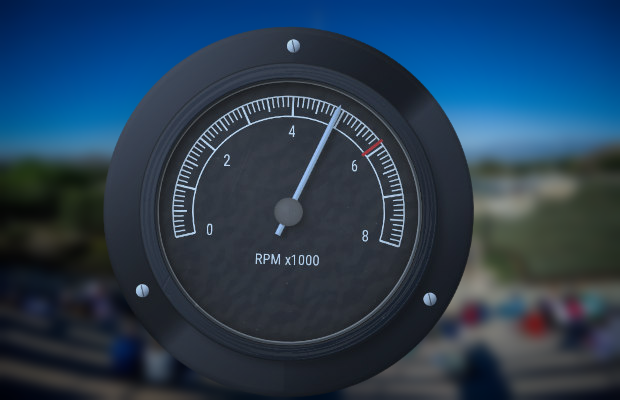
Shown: 4900 rpm
